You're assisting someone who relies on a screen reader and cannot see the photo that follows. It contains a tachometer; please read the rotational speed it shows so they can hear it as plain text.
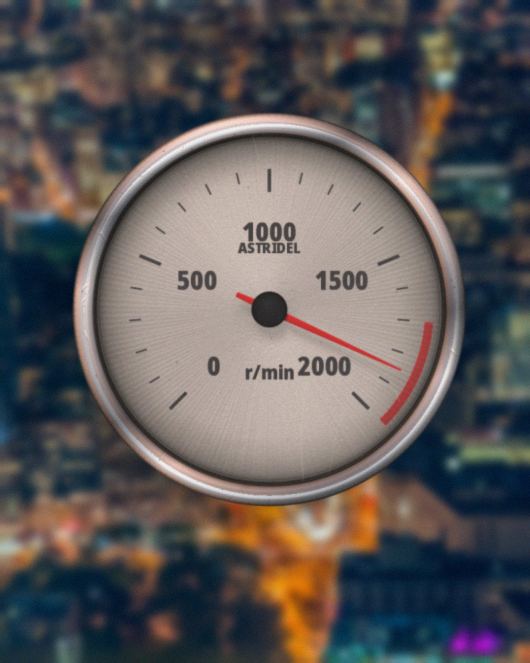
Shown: 1850 rpm
